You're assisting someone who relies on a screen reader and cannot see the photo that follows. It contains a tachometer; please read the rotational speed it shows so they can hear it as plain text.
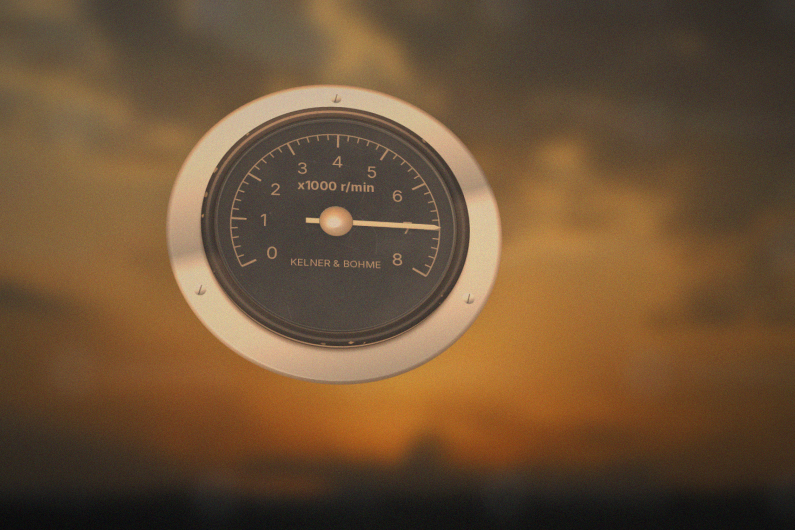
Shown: 7000 rpm
